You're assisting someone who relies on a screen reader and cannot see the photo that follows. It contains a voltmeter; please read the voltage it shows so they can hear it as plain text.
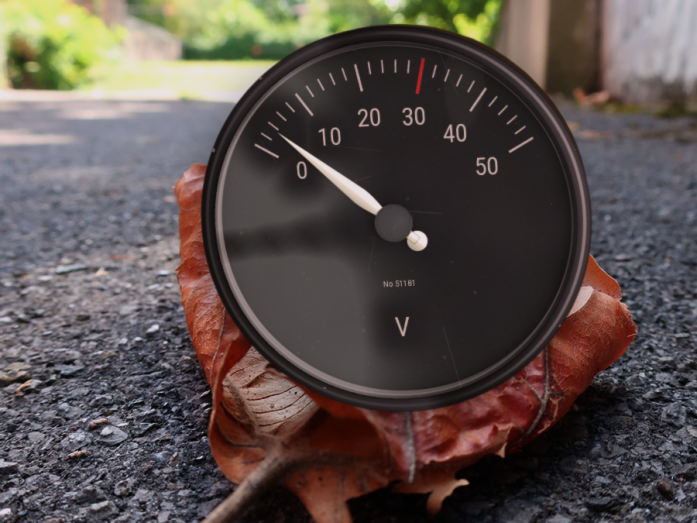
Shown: 4 V
